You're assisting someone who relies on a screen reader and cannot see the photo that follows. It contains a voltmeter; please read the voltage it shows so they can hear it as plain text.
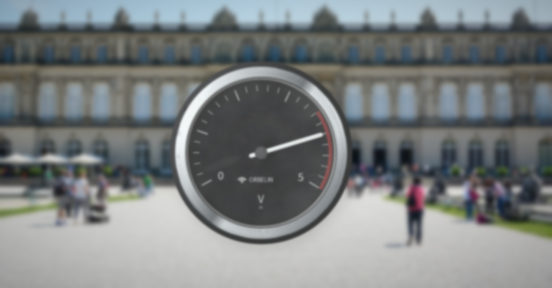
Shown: 4 V
